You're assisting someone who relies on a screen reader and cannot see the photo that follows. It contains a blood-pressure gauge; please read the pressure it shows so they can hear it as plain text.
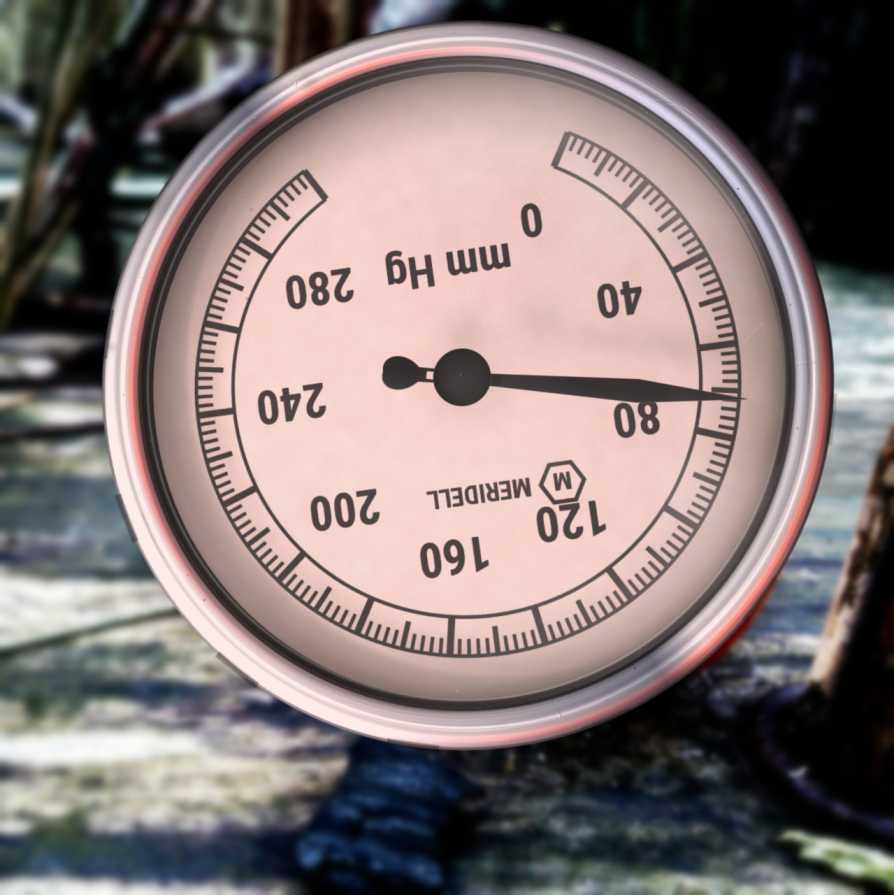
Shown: 72 mmHg
